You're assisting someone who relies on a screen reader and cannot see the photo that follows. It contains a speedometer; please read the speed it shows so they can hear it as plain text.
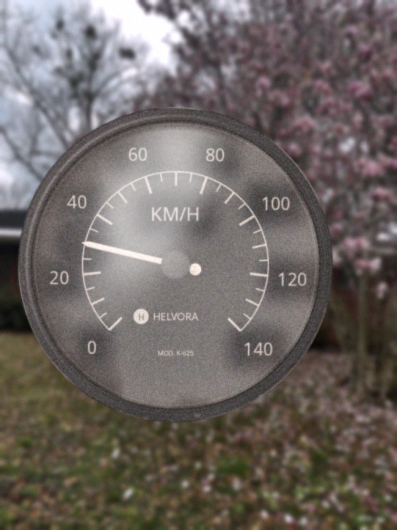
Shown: 30 km/h
